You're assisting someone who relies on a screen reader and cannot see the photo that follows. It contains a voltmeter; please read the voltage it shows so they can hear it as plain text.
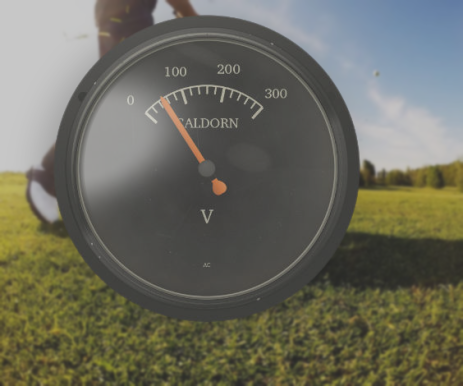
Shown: 50 V
